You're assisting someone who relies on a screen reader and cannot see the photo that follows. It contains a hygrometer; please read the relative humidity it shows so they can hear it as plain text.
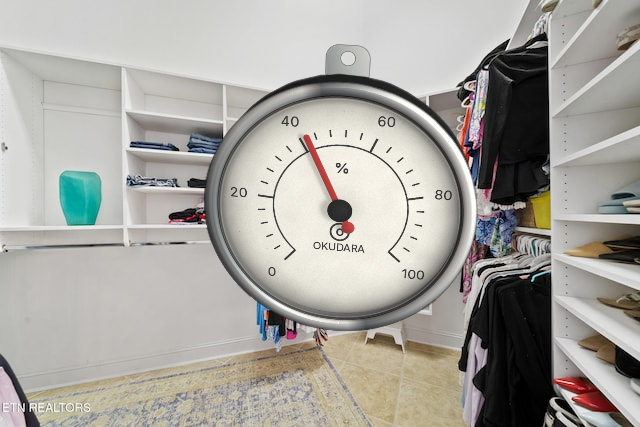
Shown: 42 %
